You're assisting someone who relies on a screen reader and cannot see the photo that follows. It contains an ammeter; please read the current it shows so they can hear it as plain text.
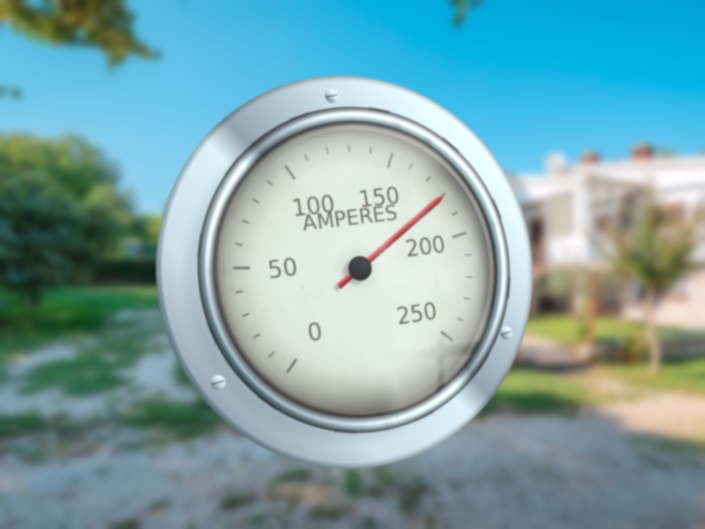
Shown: 180 A
